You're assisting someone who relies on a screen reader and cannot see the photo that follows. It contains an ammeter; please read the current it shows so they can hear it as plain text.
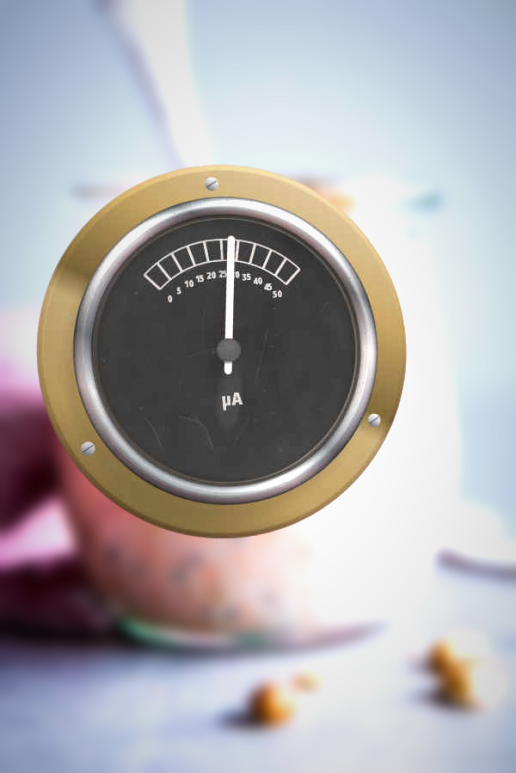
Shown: 27.5 µA
